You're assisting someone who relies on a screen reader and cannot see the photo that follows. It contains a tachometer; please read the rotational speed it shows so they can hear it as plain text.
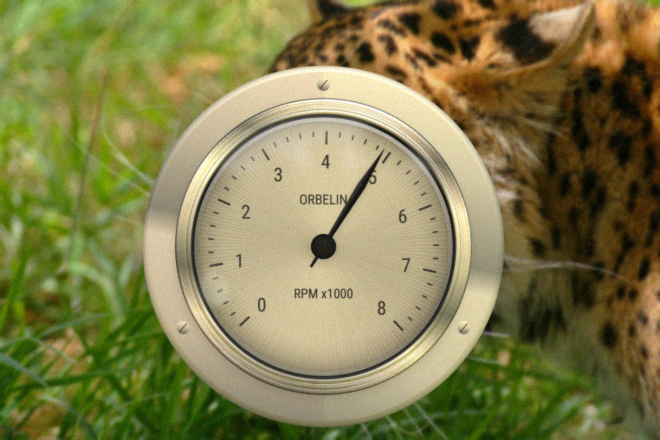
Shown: 4900 rpm
